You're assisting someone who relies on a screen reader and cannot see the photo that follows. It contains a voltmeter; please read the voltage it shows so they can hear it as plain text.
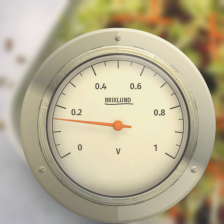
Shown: 0.15 V
